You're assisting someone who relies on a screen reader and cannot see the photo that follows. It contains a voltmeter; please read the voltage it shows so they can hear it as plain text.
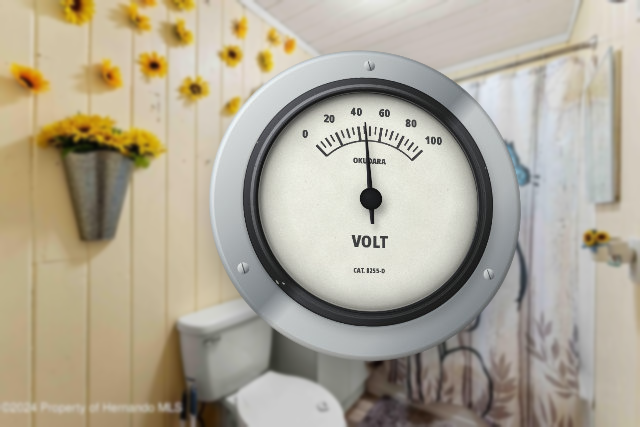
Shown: 45 V
